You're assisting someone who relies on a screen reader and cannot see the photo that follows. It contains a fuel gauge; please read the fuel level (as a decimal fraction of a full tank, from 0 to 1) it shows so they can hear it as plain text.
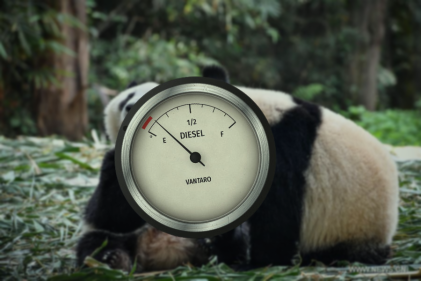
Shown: 0.125
